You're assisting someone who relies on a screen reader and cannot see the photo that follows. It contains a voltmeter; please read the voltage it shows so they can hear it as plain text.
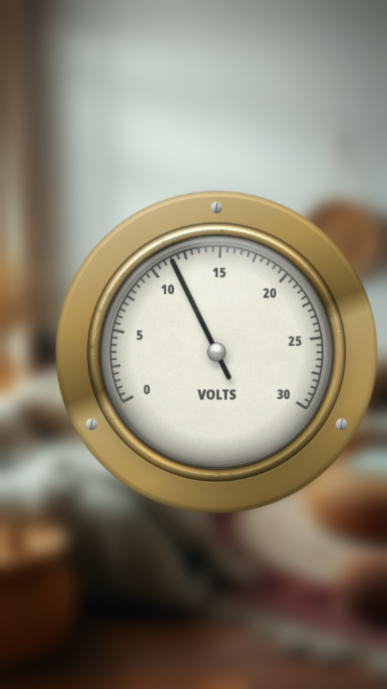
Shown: 11.5 V
